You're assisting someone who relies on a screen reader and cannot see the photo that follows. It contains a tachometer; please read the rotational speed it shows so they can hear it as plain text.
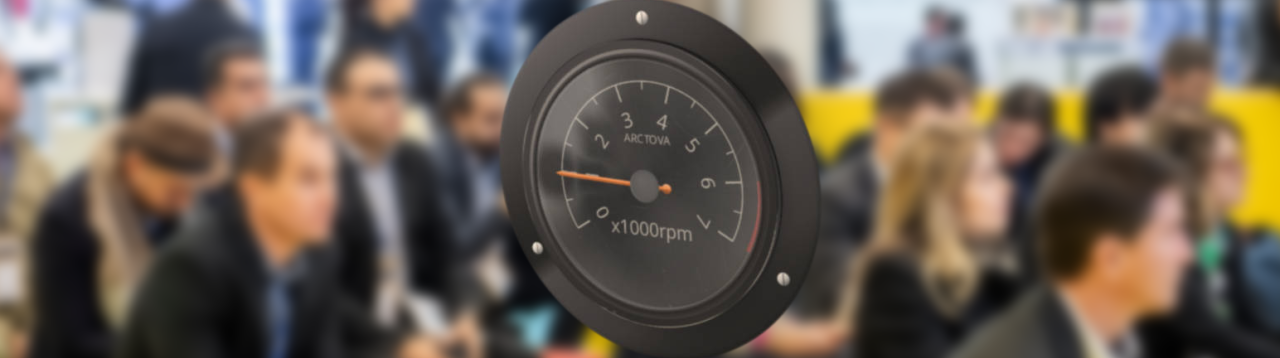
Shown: 1000 rpm
